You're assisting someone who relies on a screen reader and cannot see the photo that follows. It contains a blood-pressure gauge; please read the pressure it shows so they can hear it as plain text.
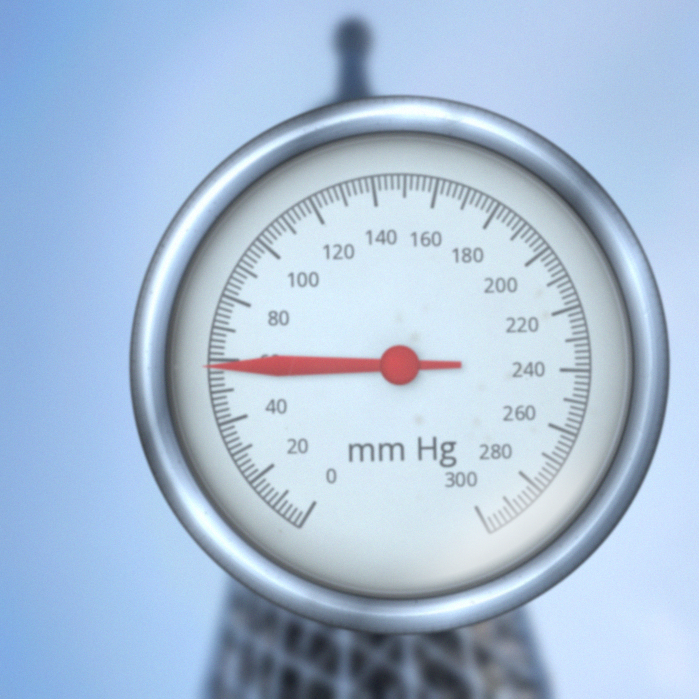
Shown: 58 mmHg
